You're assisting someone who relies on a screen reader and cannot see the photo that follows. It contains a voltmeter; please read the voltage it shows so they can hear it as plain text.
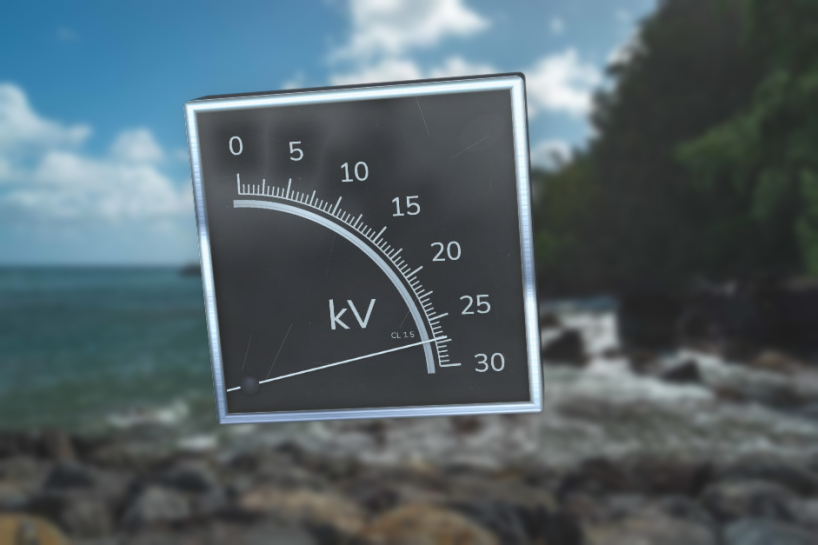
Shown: 27 kV
